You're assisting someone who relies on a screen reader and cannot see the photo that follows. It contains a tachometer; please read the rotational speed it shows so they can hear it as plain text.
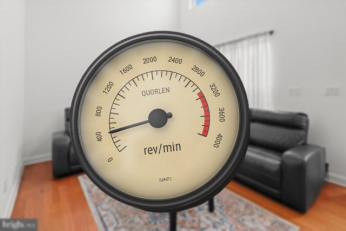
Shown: 400 rpm
